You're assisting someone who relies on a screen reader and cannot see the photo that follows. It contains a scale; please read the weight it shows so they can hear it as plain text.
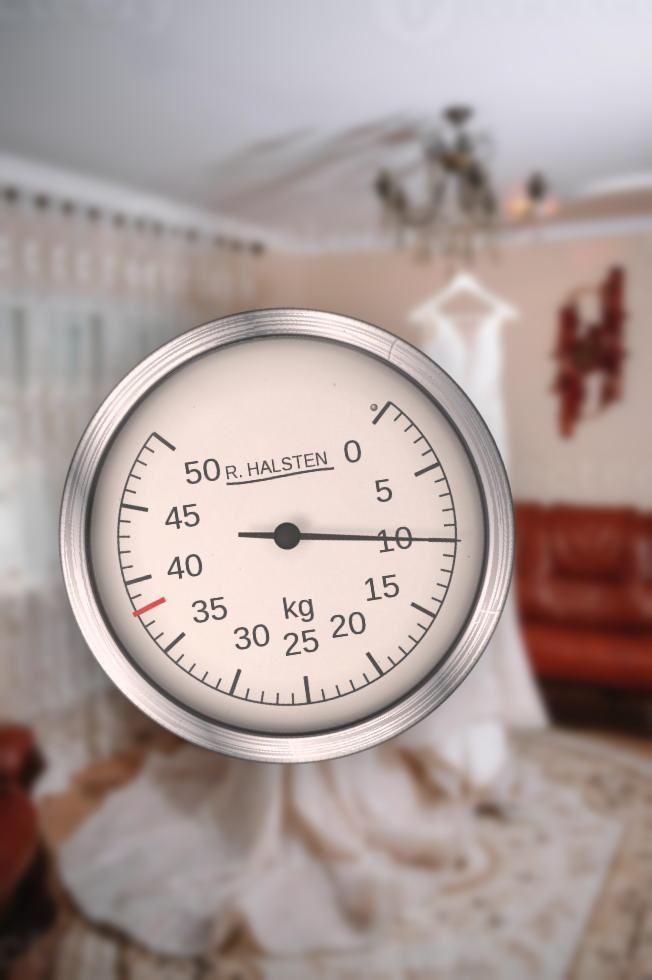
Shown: 10 kg
